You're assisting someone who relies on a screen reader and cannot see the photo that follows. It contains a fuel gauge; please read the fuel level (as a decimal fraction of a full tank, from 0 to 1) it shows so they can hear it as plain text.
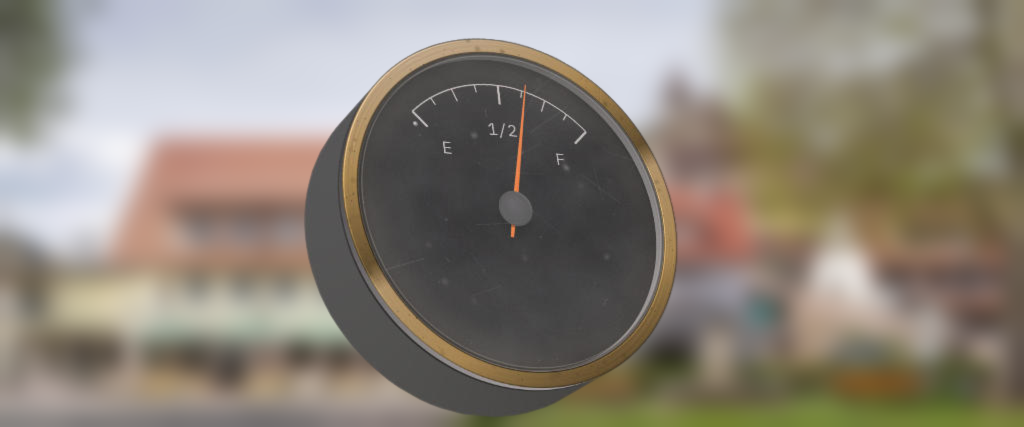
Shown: 0.625
